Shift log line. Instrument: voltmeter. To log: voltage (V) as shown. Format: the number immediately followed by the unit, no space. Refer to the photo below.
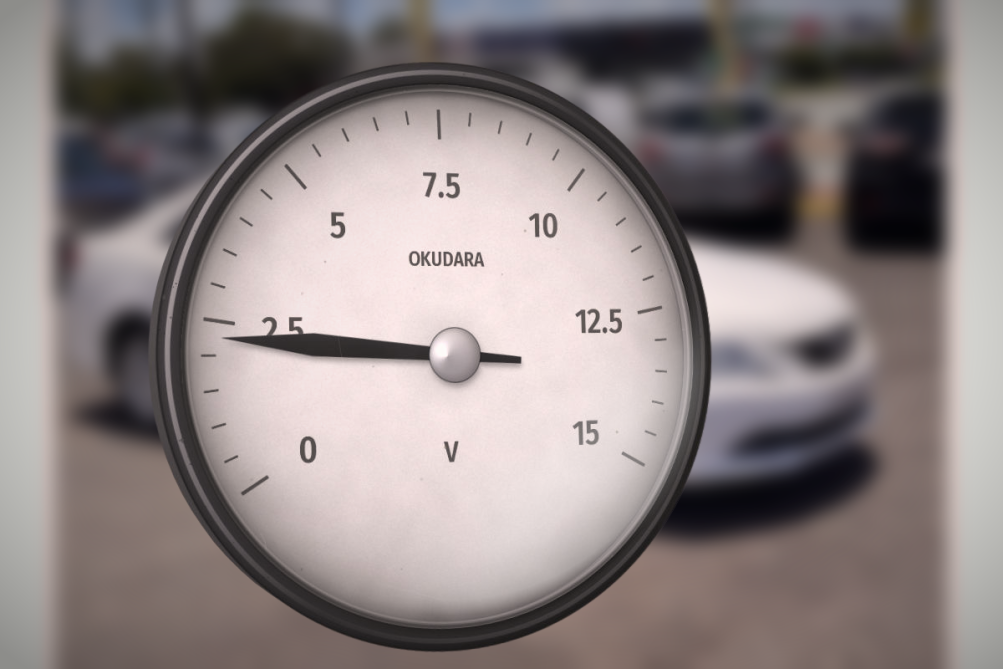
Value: 2.25V
